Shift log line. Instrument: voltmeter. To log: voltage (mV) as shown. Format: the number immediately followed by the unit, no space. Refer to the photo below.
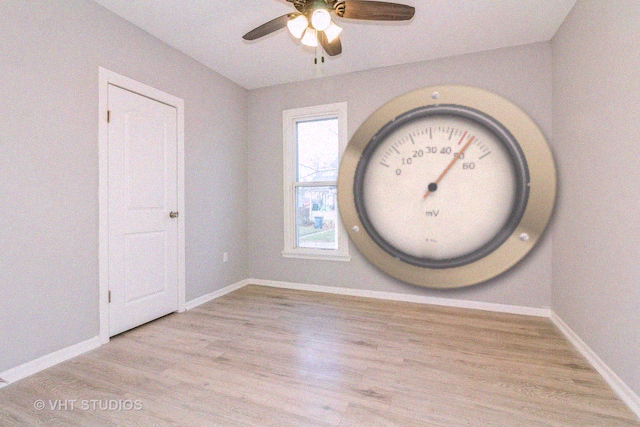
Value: 50mV
